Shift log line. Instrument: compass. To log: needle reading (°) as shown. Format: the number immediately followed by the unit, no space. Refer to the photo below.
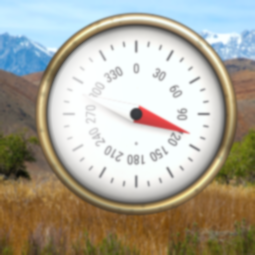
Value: 110°
